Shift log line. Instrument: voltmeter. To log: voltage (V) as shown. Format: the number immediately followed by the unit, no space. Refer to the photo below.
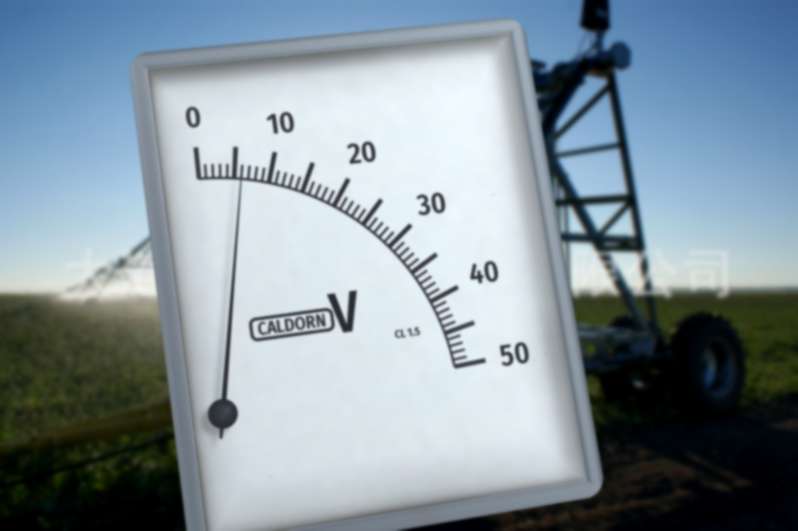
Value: 6V
